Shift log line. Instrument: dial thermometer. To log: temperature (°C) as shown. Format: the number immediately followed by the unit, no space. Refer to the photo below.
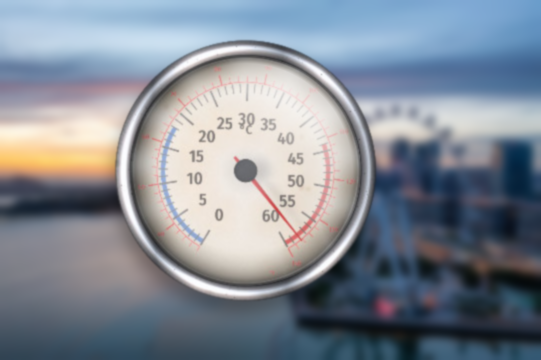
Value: 58°C
